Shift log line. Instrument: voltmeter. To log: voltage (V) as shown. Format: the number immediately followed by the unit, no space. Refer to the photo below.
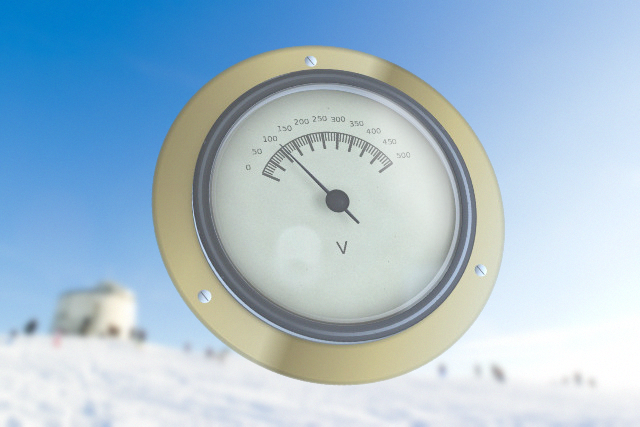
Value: 100V
